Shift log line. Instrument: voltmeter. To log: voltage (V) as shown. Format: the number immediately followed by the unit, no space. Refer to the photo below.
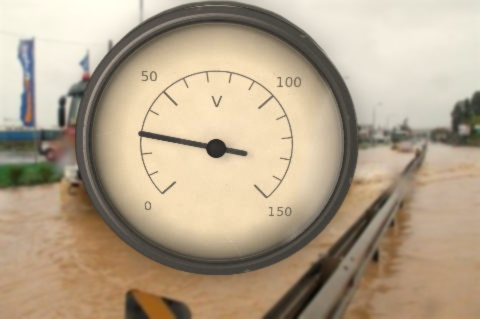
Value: 30V
